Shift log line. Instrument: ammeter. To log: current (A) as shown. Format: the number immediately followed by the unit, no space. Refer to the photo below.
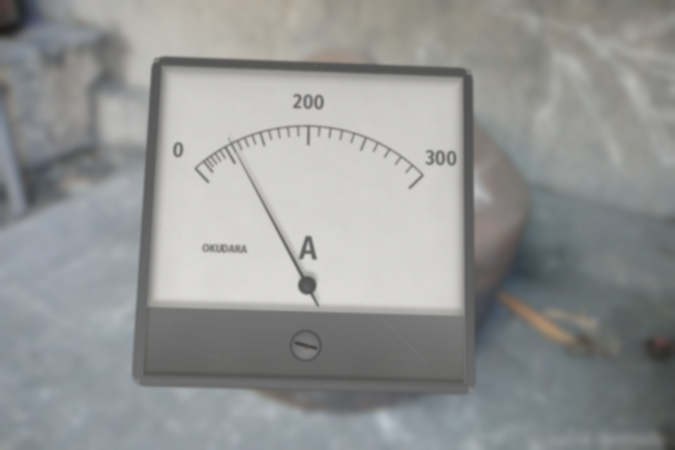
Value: 110A
